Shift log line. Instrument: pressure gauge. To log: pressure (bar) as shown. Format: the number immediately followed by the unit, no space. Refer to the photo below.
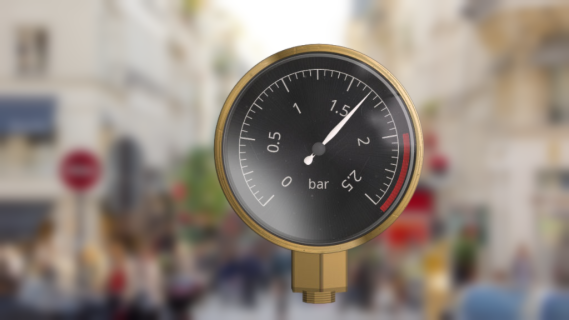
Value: 1.65bar
